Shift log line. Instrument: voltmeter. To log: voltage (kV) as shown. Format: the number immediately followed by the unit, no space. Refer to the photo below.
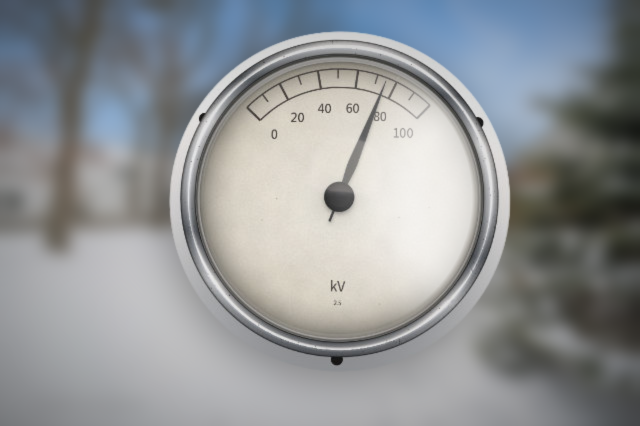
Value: 75kV
